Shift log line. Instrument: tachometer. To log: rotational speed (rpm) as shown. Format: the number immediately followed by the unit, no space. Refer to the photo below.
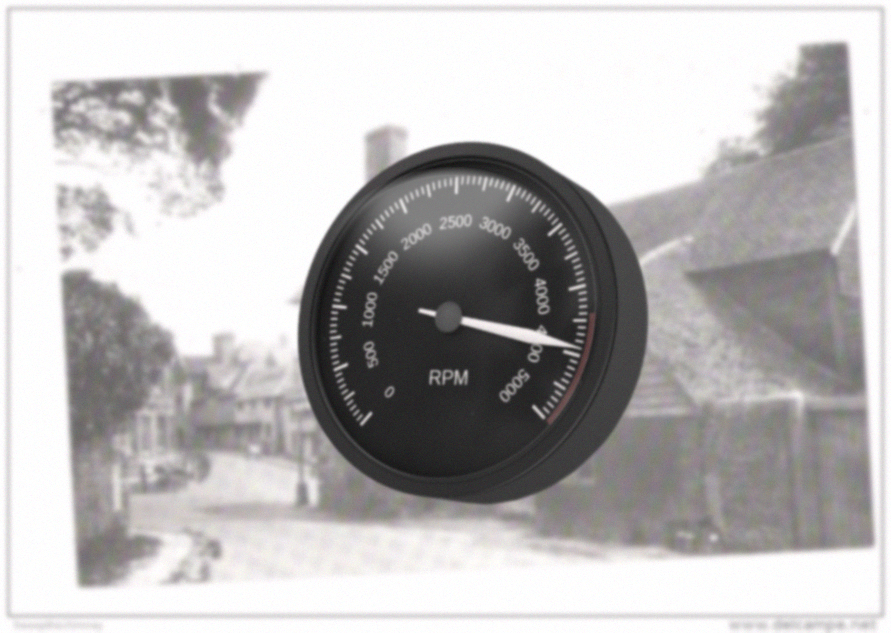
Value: 4450rpm
